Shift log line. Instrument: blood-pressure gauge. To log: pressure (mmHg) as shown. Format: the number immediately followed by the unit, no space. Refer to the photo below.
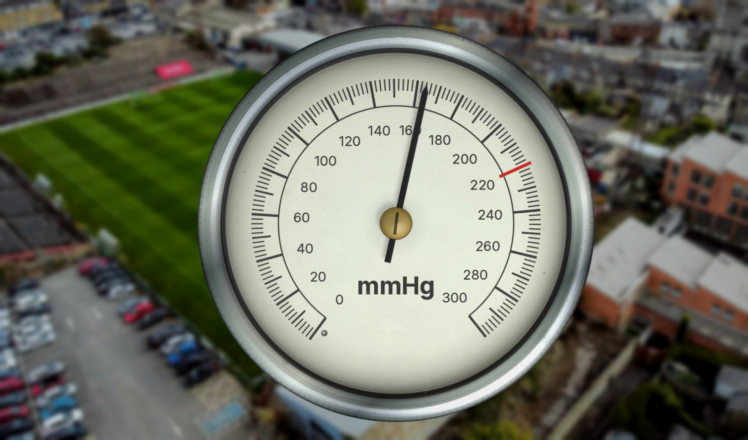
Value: 164mmHg
